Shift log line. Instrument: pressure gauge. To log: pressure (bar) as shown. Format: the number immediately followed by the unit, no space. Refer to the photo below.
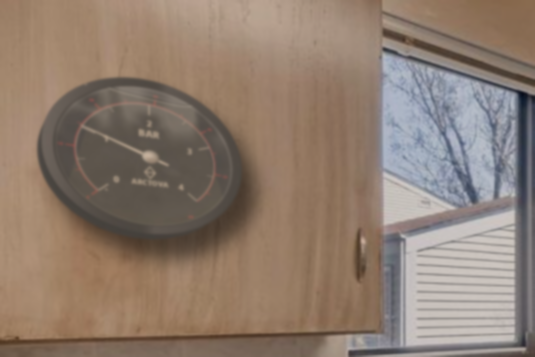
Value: 1bar
